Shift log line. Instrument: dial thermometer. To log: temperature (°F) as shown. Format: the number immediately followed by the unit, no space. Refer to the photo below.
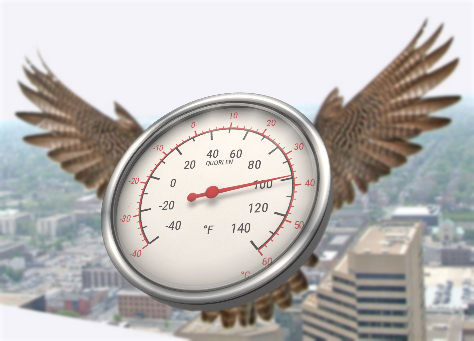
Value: 100°F
